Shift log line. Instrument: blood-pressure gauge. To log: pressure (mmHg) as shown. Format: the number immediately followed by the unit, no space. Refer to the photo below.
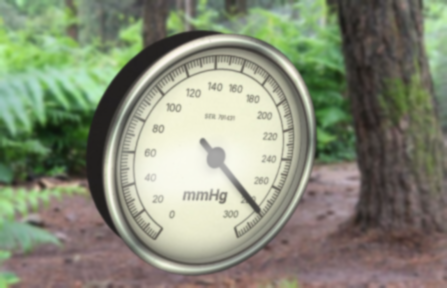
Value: 280mmHg
